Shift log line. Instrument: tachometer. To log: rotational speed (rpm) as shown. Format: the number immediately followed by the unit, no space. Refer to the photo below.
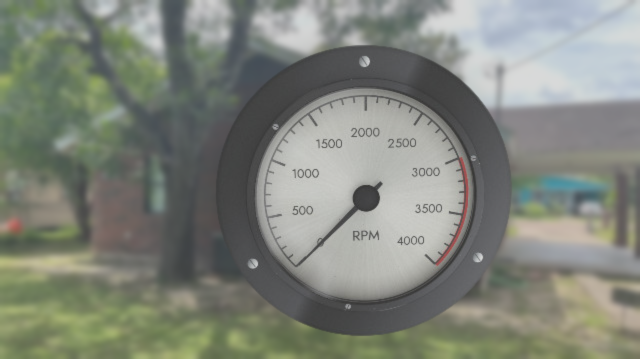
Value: 0rpm
